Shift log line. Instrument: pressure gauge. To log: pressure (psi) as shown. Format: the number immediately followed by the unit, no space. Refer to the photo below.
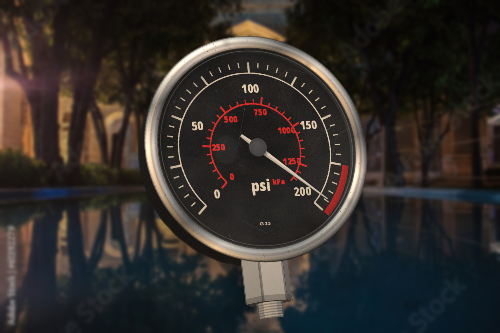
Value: 195psi
